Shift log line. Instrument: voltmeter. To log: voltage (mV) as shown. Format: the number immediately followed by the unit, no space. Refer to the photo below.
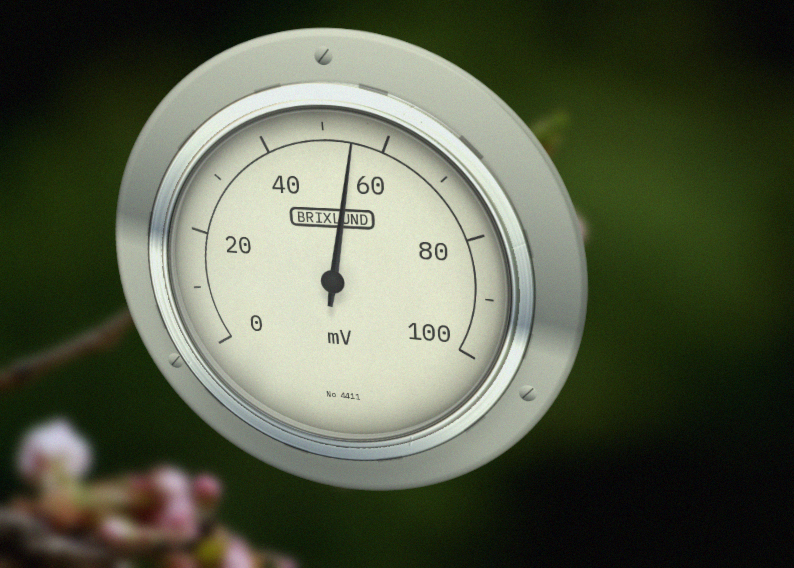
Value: 55mV
